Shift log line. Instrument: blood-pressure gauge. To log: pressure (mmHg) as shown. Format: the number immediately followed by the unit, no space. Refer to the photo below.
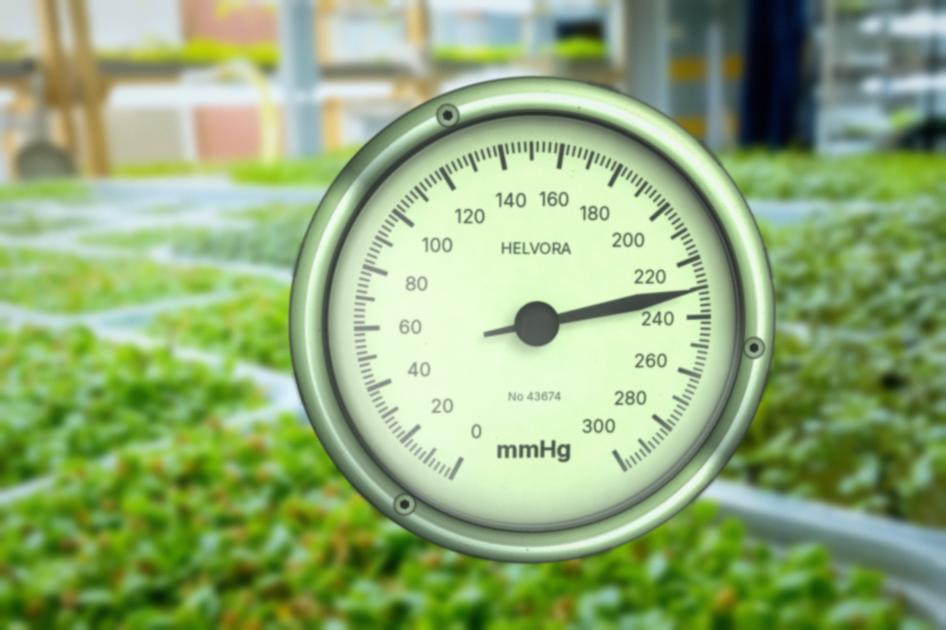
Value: 230mmHg
